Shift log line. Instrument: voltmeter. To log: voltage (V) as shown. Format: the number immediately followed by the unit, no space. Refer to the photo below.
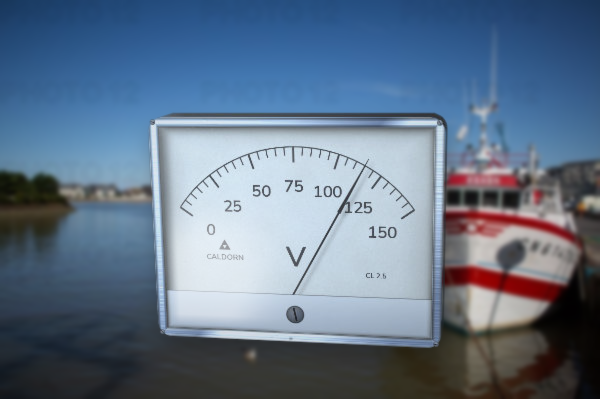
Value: 115V
